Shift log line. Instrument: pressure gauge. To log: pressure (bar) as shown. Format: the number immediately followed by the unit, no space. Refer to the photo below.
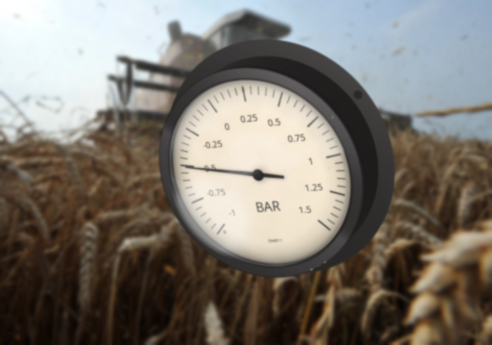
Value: -0.5bar
